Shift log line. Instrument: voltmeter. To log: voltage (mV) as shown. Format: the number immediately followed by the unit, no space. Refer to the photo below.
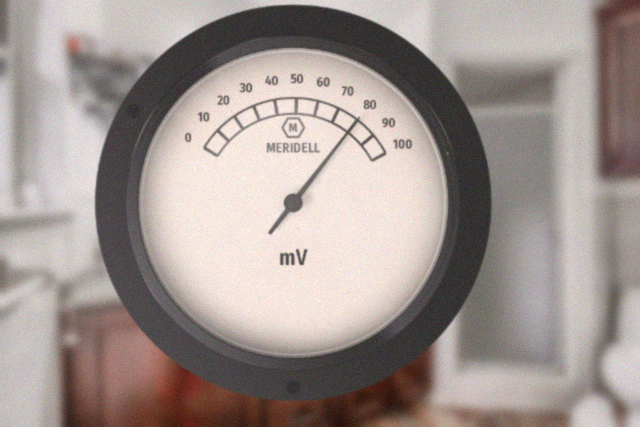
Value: 80mV
